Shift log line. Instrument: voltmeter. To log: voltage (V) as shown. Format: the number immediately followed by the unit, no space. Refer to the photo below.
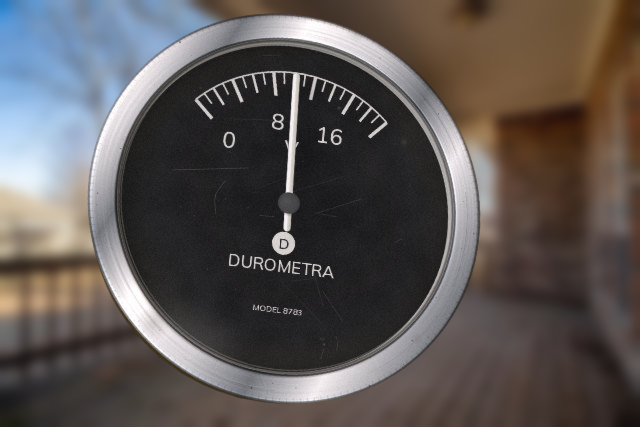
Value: 10V
